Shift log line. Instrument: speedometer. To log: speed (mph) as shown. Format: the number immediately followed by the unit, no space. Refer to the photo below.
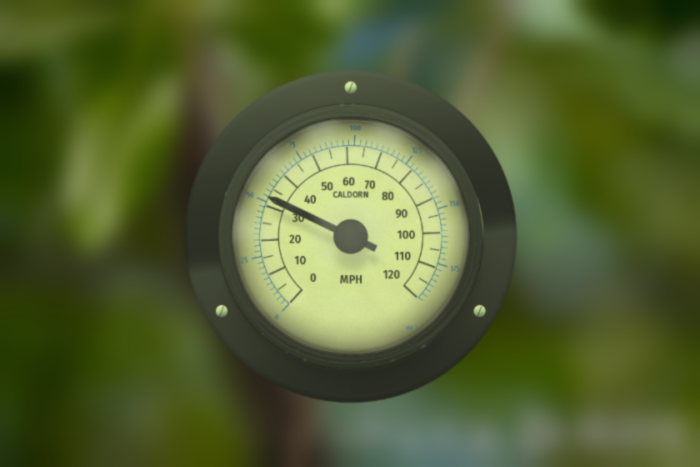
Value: 32.5mph
